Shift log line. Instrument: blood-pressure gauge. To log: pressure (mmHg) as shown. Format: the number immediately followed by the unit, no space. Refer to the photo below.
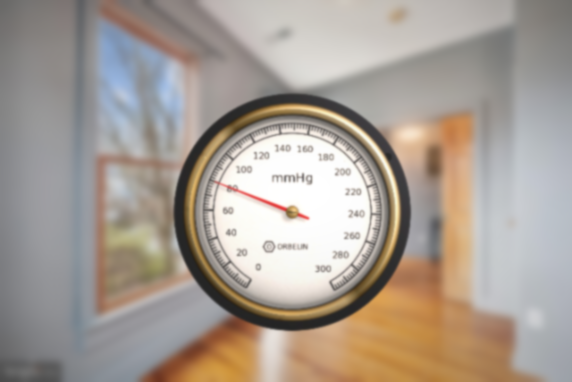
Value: 80mmHg
